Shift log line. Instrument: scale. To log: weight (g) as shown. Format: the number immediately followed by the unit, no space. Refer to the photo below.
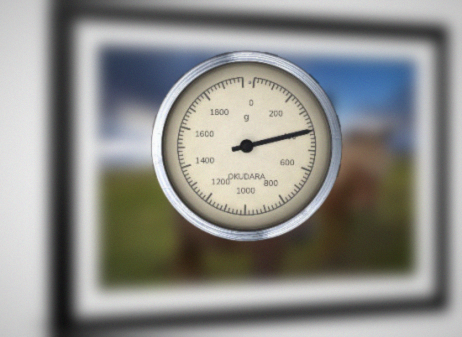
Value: 400g
